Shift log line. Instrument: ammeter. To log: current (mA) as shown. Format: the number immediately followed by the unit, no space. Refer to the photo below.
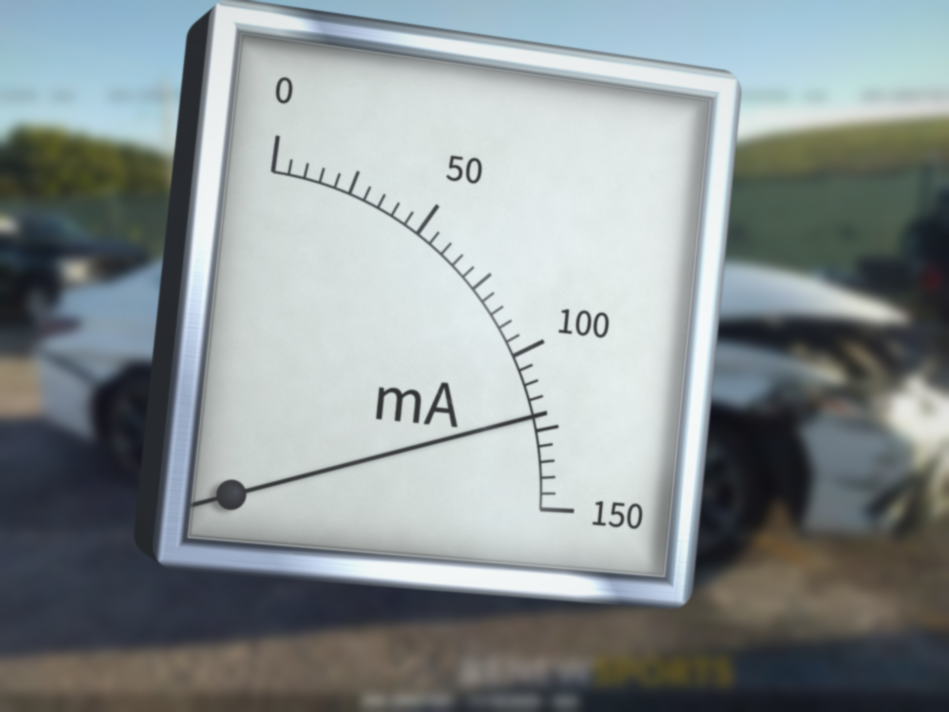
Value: 120mA
